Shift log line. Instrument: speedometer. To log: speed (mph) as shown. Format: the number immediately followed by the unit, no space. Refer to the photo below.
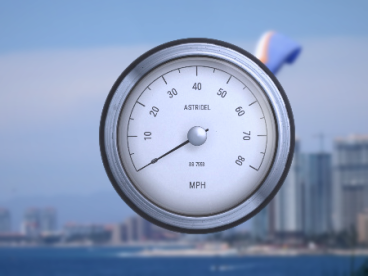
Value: 0mph
